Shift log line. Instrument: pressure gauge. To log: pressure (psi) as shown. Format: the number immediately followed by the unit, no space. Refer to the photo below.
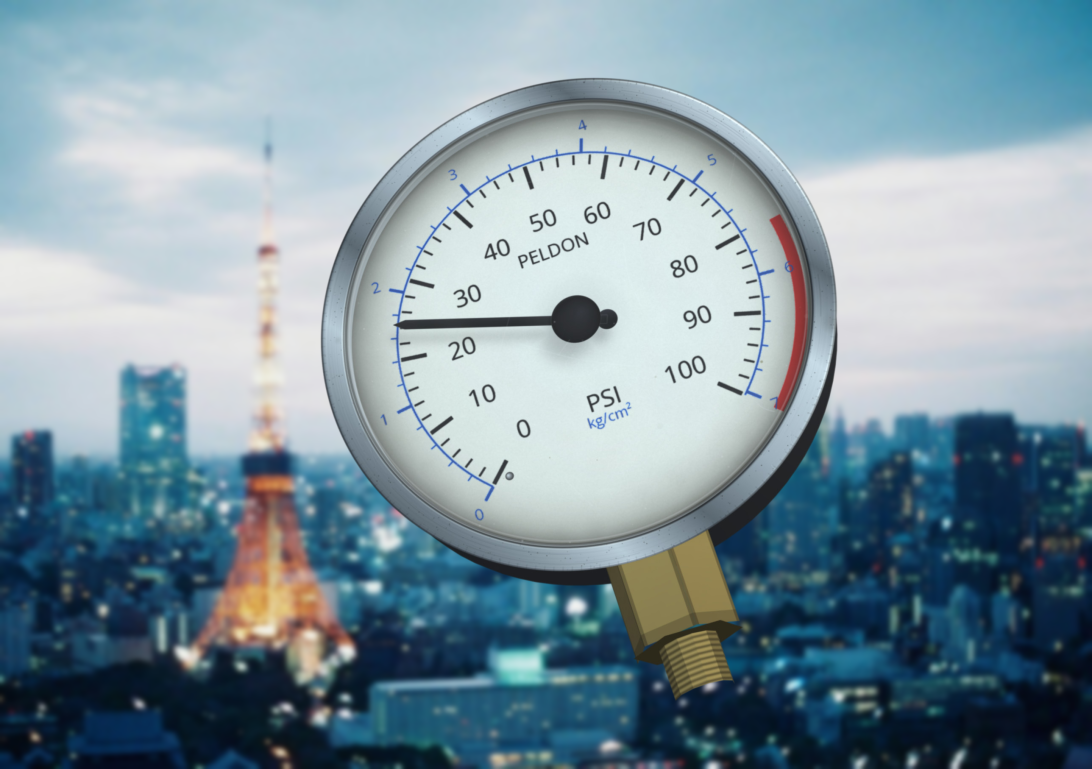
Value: 24psi
